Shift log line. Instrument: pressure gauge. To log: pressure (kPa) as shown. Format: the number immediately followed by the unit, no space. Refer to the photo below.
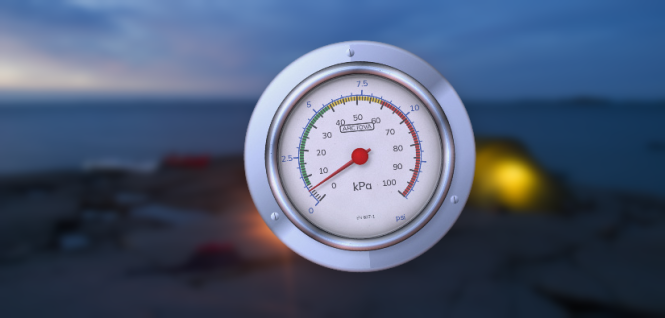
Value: 5kPa
